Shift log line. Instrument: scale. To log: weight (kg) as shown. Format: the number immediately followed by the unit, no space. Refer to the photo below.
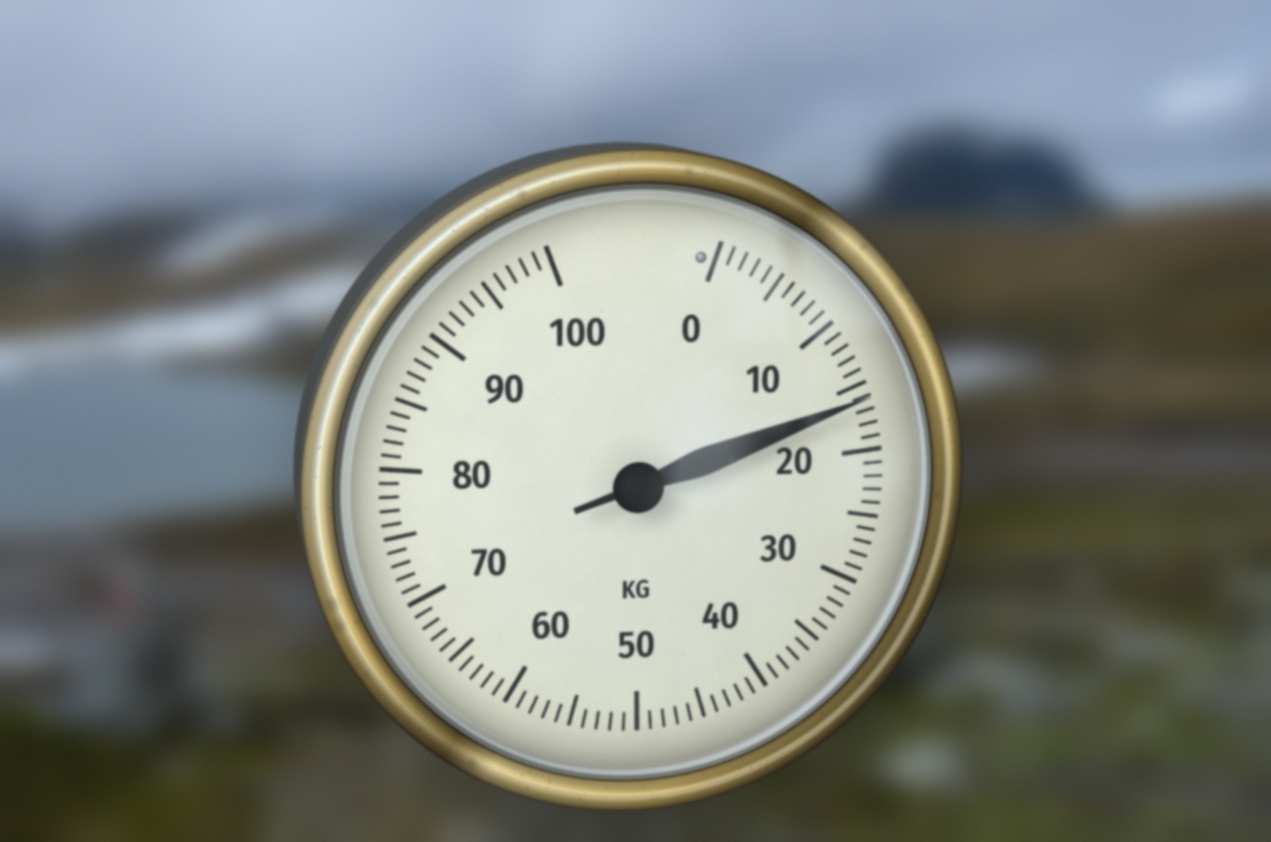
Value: 16kg
